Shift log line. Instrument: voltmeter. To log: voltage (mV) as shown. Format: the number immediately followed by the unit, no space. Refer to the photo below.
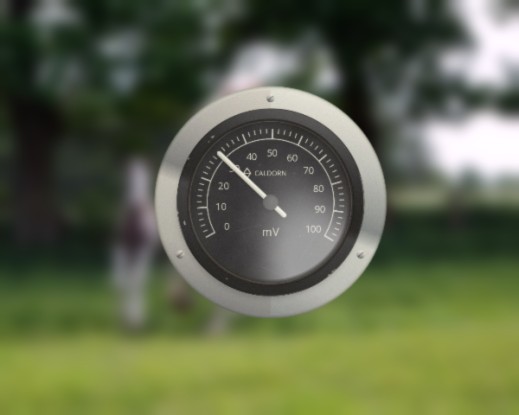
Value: 30mV
